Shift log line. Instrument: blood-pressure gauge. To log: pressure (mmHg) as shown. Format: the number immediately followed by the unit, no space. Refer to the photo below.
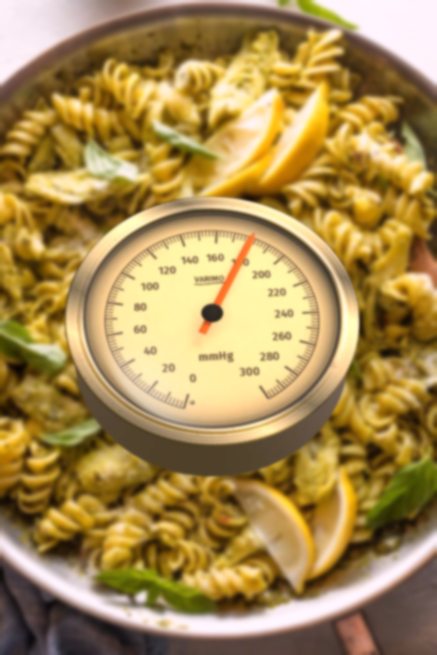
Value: 180mmHg
